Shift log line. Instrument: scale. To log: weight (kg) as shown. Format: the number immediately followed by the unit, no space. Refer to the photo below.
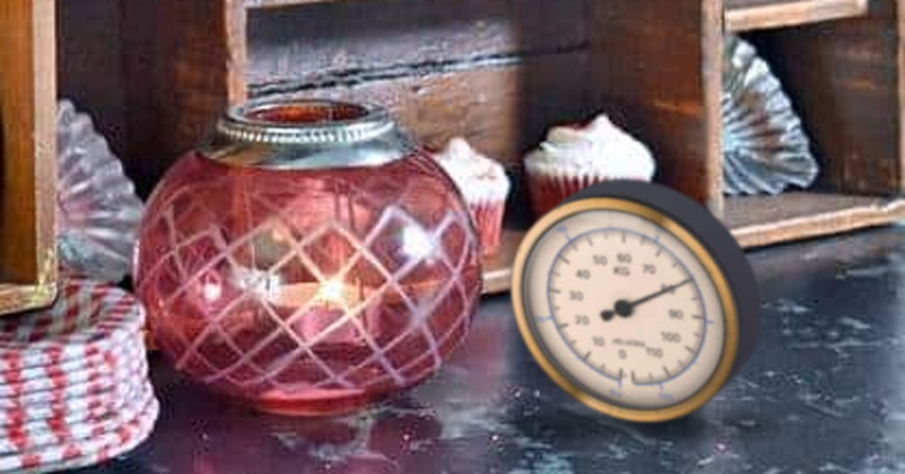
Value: 80kg
